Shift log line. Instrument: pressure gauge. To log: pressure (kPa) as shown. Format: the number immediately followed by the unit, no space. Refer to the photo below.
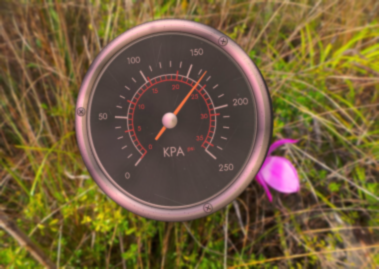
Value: 165kPa
